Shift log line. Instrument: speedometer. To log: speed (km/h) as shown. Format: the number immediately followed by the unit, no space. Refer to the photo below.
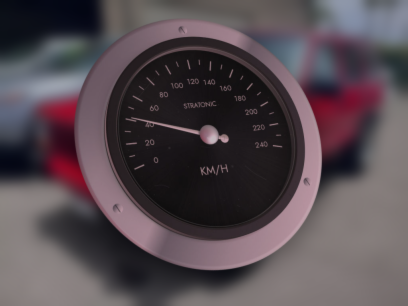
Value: 40km/h
